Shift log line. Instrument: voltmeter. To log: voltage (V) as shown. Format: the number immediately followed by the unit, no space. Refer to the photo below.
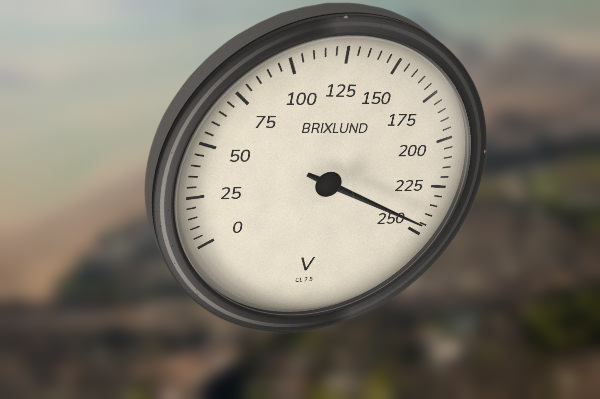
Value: 245V
